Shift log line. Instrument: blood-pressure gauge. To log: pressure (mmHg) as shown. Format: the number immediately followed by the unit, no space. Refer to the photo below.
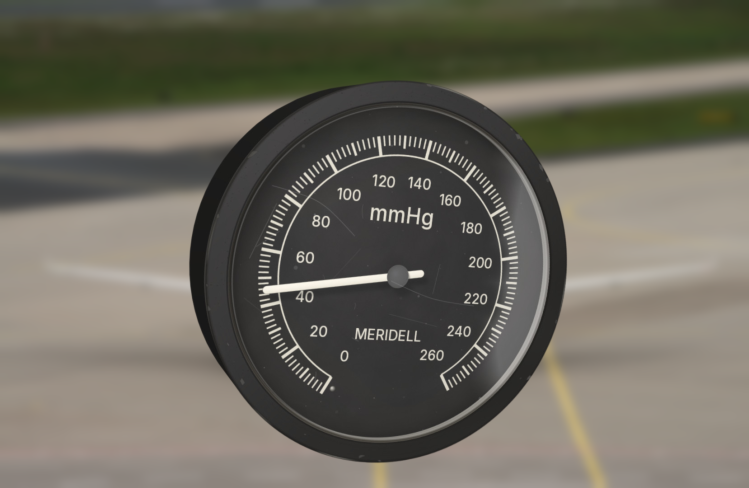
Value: 46mmHg
